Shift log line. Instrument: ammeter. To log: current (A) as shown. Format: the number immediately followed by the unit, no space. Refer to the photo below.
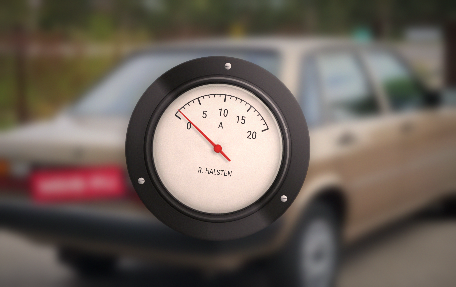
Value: 1A
